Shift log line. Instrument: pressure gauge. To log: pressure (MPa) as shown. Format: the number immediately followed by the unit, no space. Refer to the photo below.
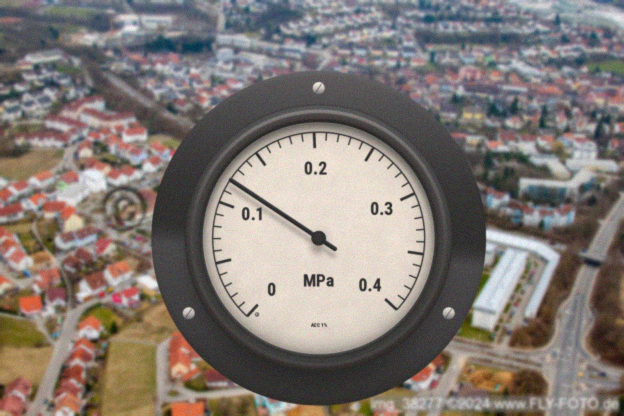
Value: 0.12MPa
